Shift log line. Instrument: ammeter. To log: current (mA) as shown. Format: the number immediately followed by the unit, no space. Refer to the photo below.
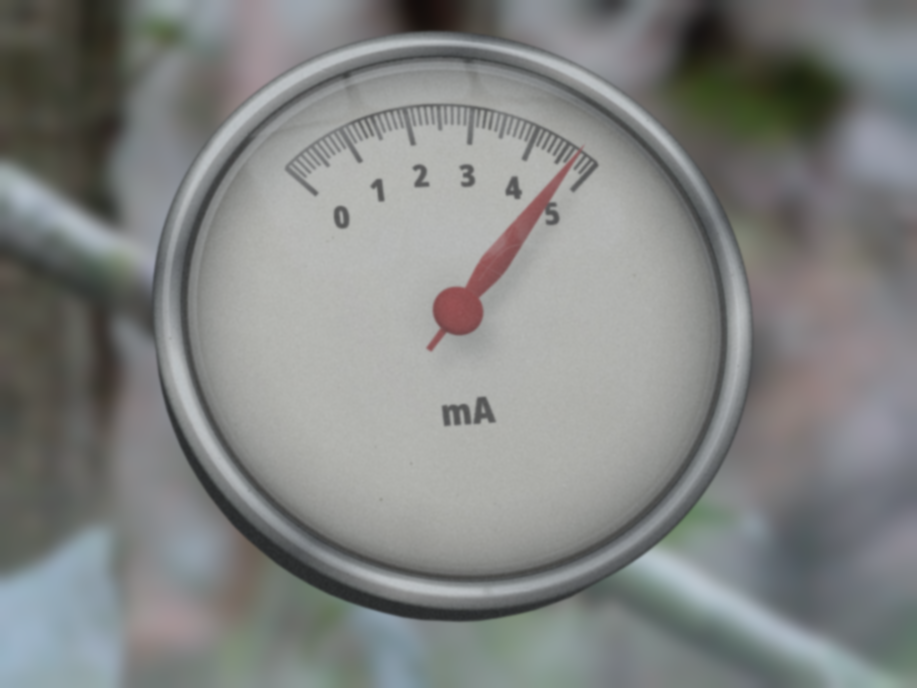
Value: 4.7mA
